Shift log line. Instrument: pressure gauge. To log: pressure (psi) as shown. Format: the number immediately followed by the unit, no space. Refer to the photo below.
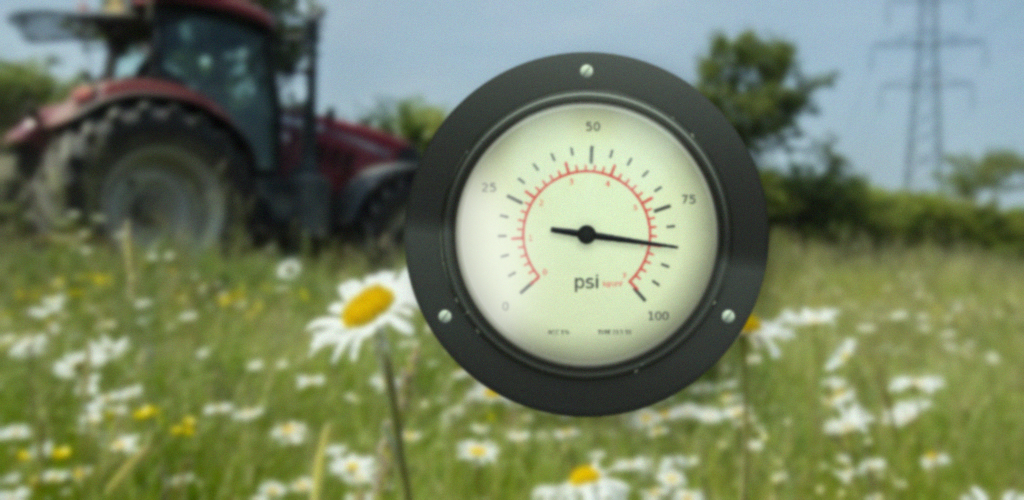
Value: 85psi
